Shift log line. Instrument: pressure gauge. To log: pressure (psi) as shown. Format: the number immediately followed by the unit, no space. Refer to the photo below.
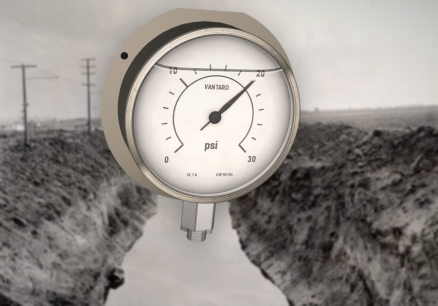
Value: 20psi
